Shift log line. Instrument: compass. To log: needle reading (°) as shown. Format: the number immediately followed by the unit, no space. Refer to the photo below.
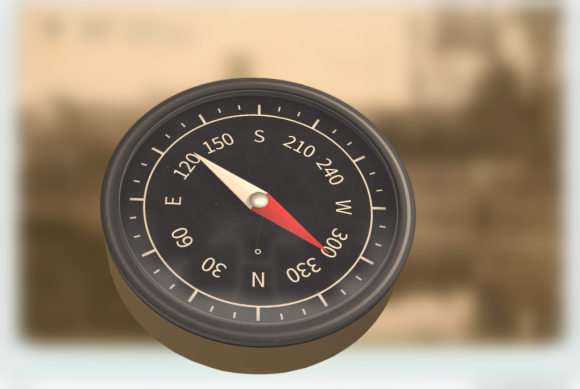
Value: 310°
